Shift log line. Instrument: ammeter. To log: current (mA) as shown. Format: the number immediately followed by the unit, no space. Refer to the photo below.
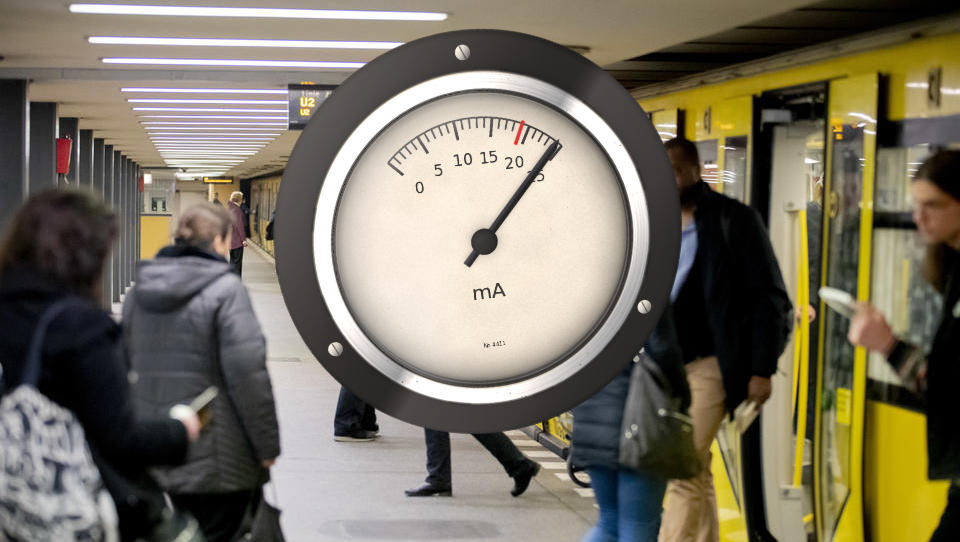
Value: 24mA
